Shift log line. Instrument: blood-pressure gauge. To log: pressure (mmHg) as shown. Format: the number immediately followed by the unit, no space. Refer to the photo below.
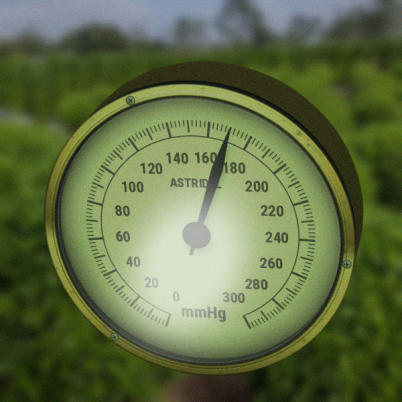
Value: 170mmHg
